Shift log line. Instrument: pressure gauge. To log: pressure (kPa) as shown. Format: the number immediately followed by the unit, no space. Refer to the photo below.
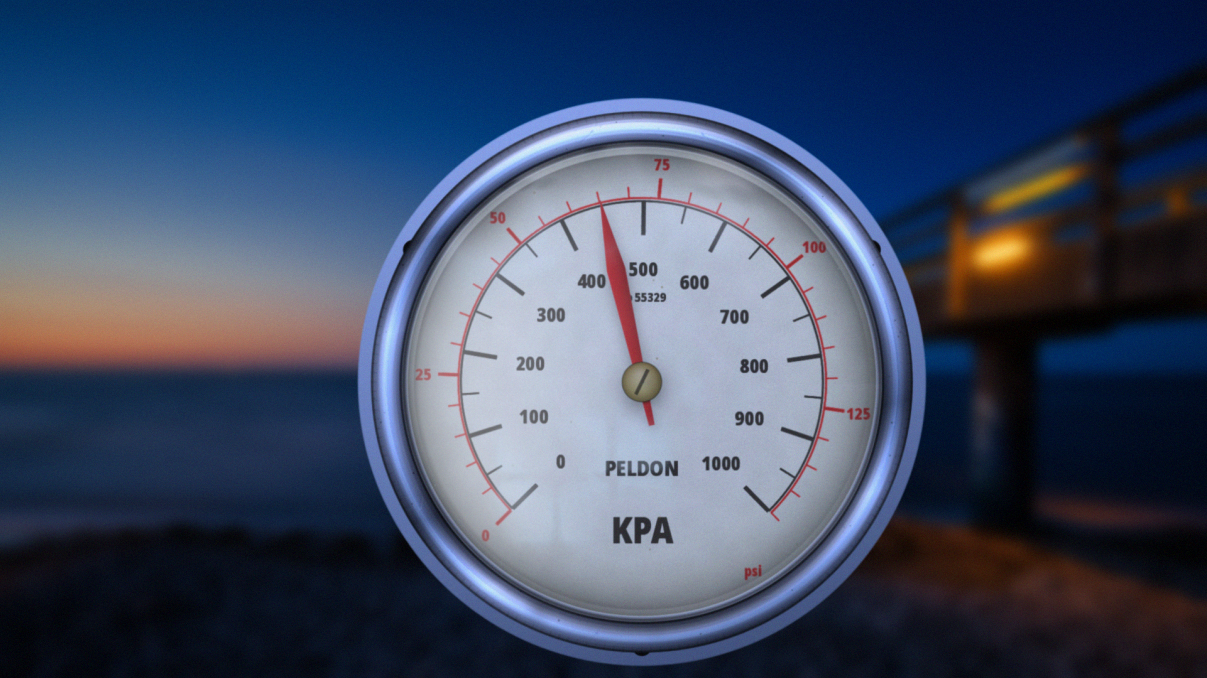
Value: 450kPa
